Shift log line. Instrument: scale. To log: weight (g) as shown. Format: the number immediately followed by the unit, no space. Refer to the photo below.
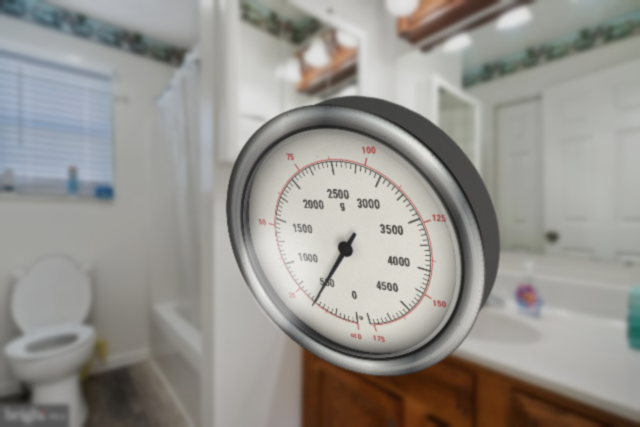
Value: 500g
